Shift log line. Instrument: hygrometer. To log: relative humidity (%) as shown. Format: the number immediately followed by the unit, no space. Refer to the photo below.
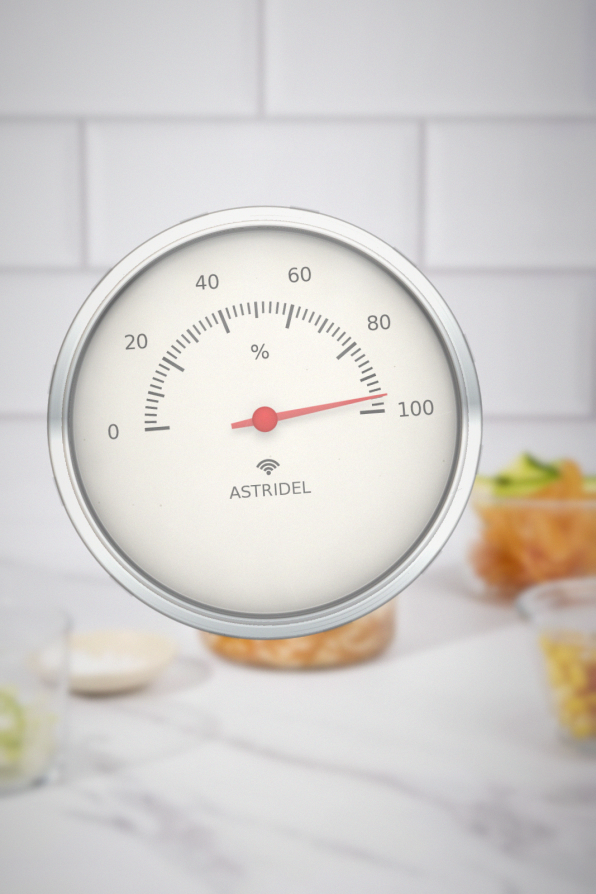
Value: 96%
